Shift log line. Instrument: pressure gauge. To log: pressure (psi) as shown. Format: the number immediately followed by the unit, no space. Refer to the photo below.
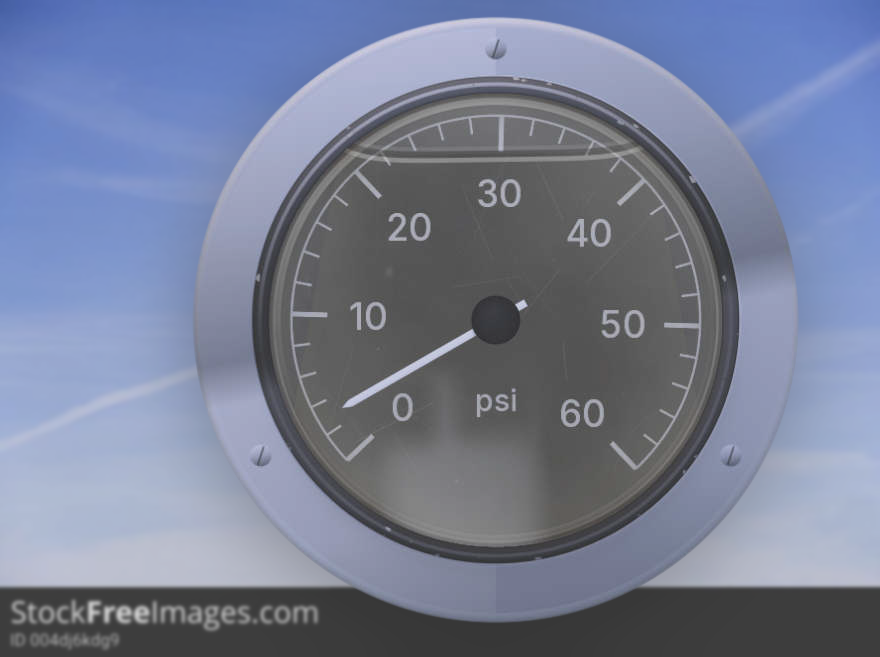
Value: 3psi
